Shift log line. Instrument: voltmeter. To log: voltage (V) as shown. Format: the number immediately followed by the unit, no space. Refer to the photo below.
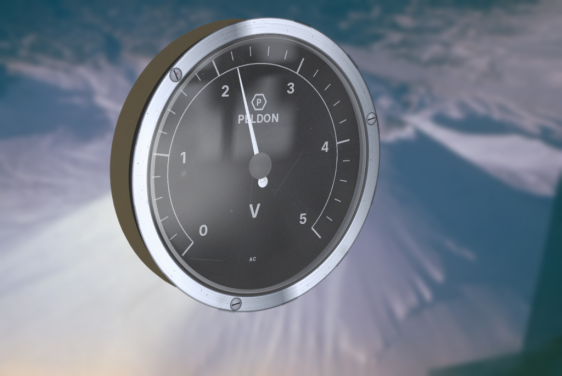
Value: 2.2V
